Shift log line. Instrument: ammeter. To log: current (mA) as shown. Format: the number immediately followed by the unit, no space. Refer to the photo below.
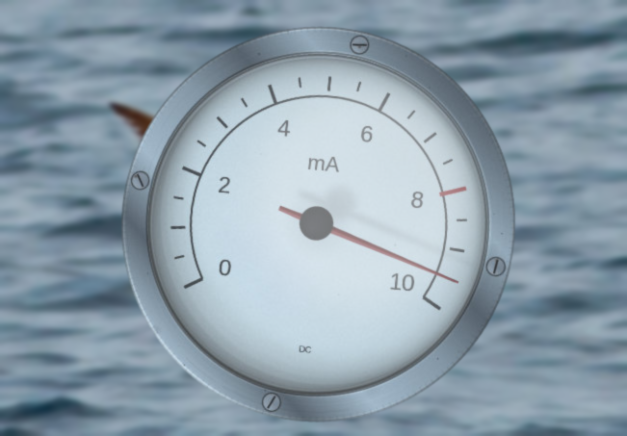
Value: 9.5mA
